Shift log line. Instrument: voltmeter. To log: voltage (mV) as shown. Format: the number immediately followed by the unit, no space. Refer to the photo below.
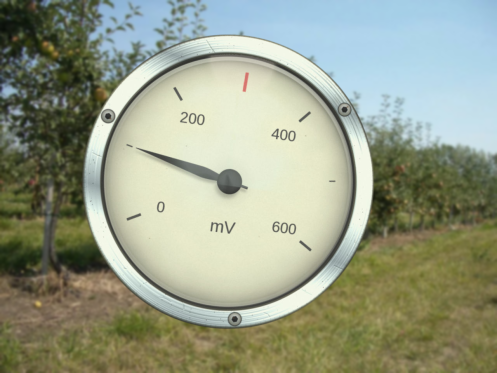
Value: 100mV
